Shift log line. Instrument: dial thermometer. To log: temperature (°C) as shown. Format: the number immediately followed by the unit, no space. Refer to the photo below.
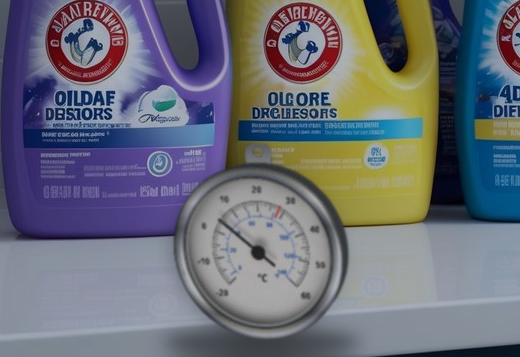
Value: 5°C
